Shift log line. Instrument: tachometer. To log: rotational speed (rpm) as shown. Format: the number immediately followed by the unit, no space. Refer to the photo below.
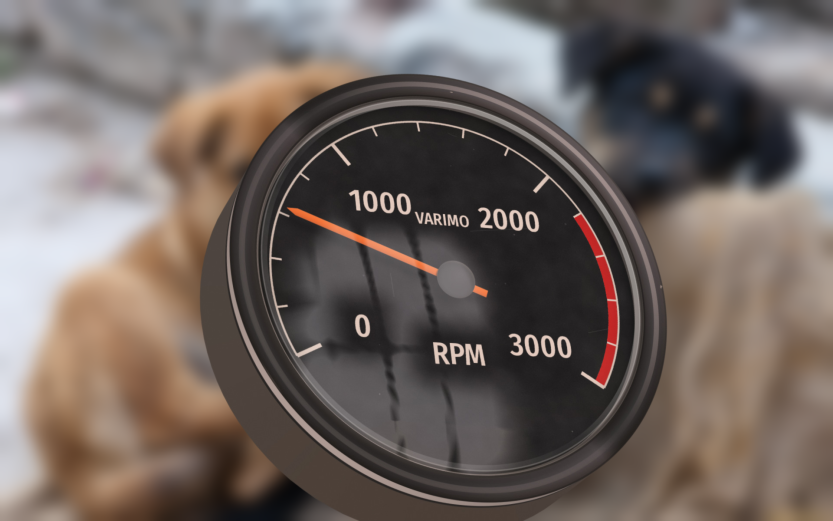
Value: 600rpm
